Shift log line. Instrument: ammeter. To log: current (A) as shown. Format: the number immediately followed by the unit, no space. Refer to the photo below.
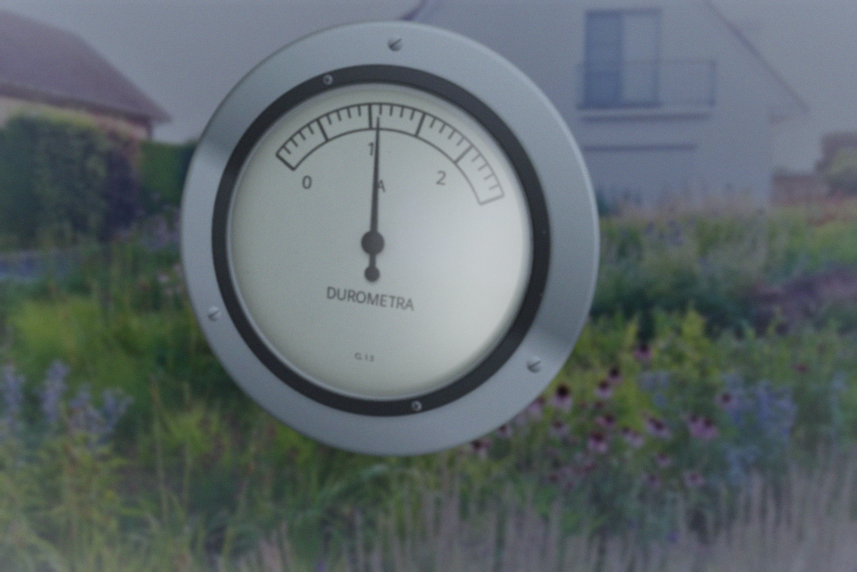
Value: 1.1A
